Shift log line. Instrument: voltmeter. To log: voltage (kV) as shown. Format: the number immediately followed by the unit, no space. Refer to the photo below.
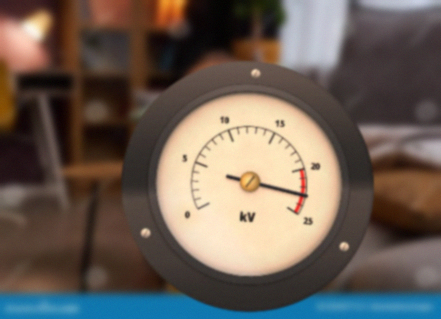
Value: 23kV
